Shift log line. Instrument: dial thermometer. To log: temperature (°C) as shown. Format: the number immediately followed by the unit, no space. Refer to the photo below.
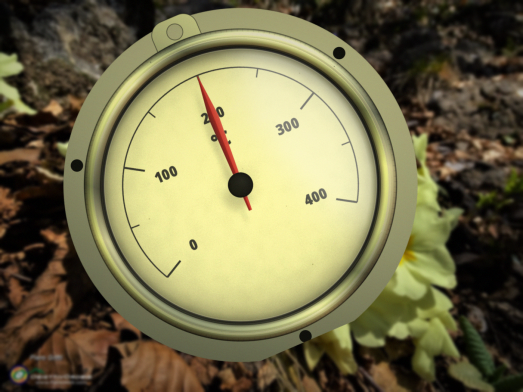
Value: 200°C
